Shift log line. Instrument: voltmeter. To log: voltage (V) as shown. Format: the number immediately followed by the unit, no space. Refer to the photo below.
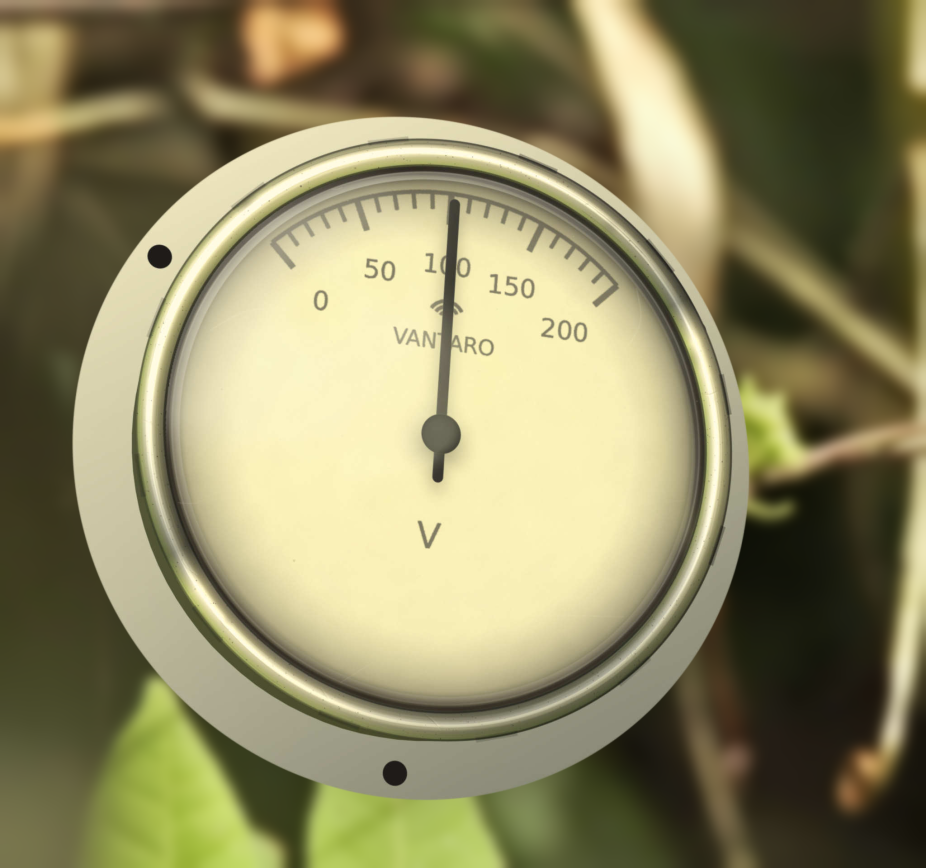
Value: 100V
